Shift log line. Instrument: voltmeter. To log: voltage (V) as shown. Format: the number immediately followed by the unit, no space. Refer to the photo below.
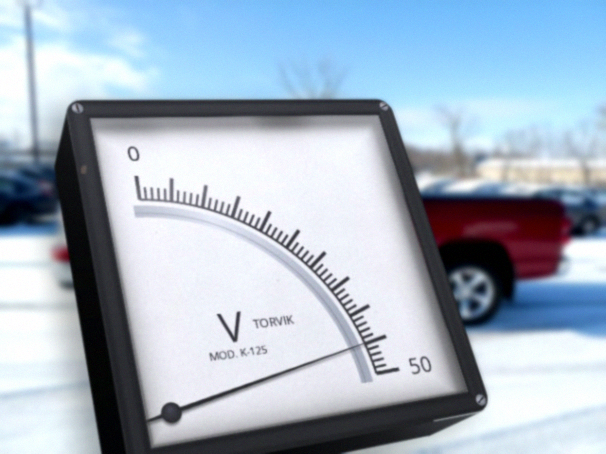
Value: 45V
